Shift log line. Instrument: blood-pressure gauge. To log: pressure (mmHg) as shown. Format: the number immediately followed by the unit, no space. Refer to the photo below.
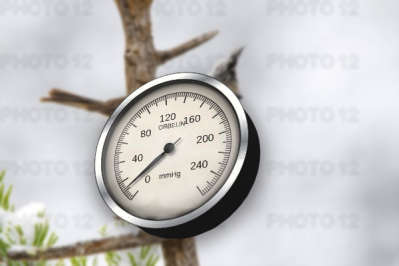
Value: 10mmHg
